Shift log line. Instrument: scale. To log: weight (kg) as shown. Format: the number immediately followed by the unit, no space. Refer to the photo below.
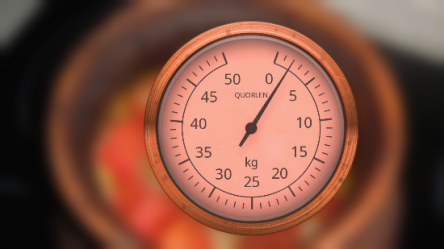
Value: 2kg
